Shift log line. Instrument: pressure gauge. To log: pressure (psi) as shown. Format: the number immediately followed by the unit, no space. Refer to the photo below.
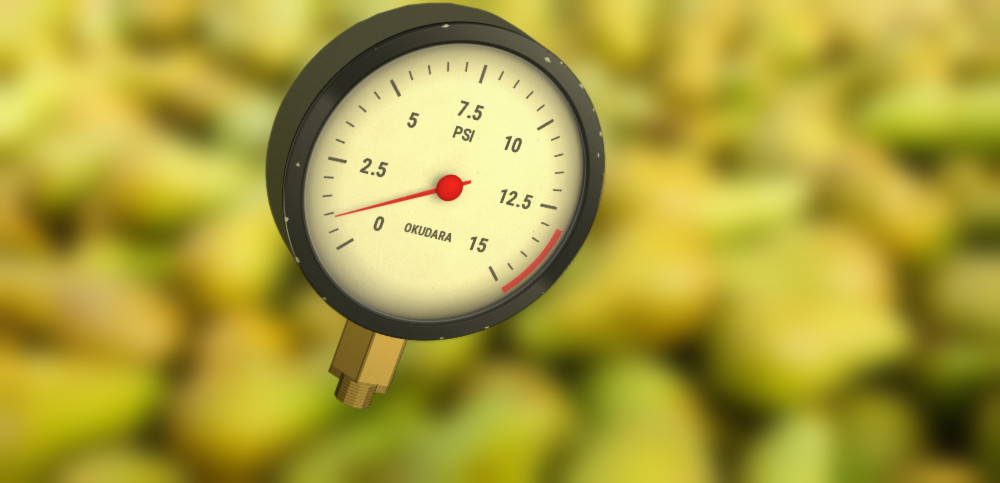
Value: 1psi
